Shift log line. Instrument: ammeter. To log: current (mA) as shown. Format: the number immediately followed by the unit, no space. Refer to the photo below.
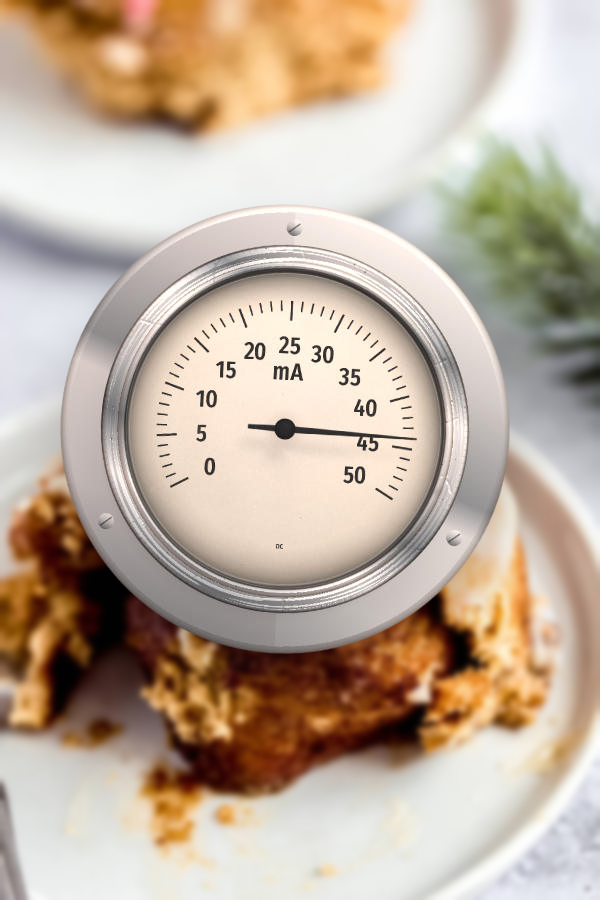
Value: 44mA
